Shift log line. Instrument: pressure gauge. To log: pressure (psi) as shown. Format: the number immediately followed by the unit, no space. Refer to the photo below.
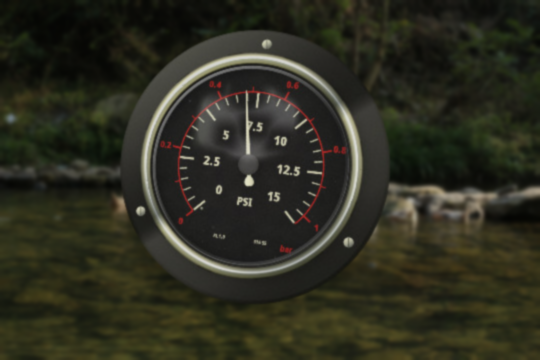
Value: 7psi
